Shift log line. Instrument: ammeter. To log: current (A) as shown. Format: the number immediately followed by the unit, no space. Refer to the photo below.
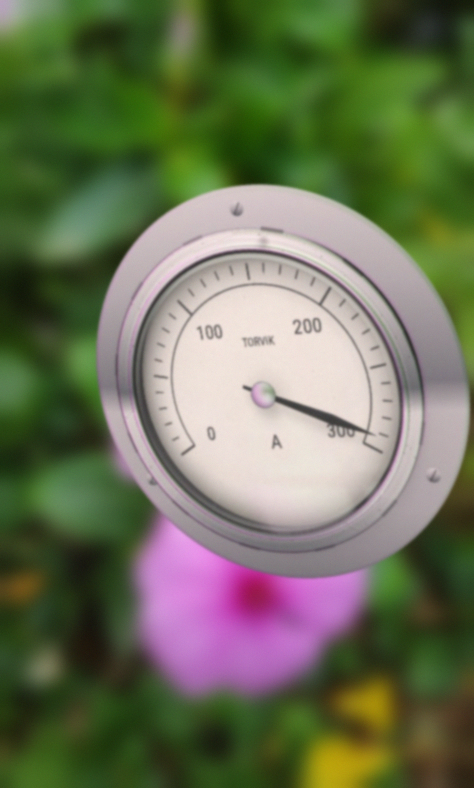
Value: 290A
